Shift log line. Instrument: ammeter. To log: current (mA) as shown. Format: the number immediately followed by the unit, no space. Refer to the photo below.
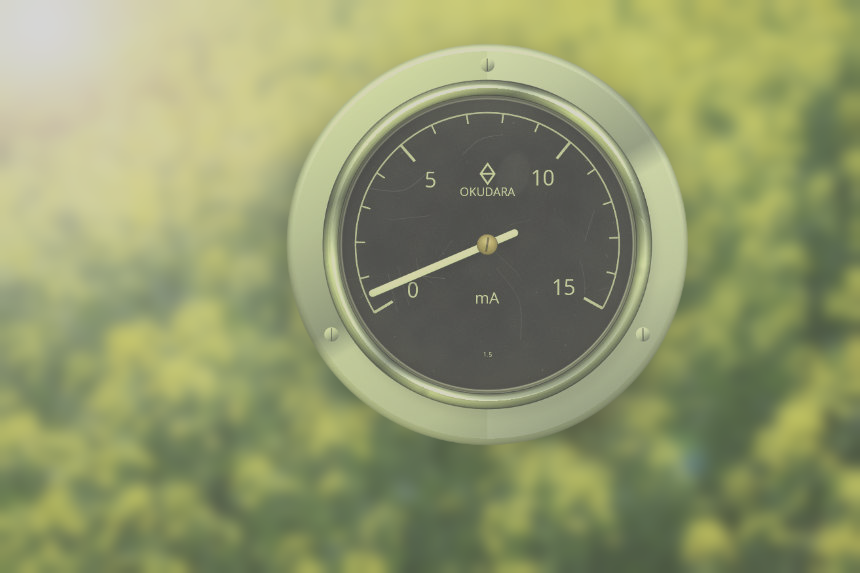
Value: 0.5mA
